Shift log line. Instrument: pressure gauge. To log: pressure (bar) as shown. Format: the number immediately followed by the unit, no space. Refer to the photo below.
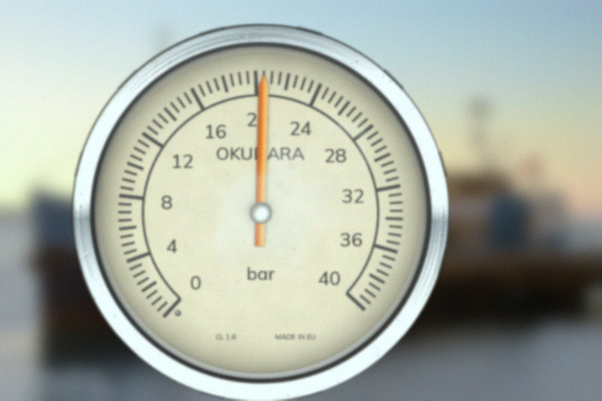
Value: 20.5bar
